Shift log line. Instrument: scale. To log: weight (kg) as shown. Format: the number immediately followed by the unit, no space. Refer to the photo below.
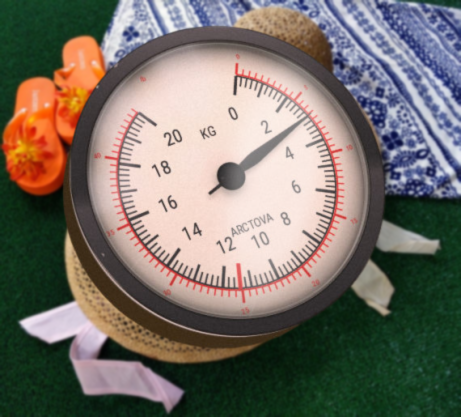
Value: 3kg
